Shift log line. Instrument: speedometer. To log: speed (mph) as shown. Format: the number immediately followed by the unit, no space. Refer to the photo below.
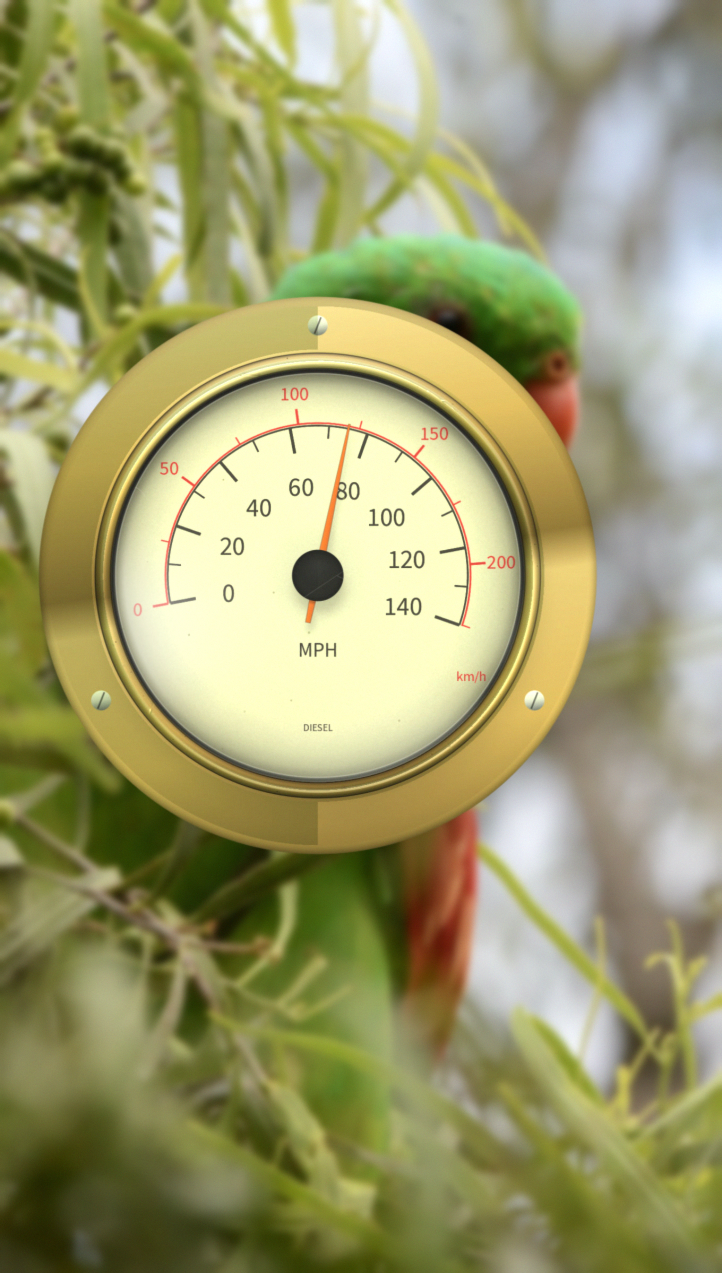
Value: 75mph
